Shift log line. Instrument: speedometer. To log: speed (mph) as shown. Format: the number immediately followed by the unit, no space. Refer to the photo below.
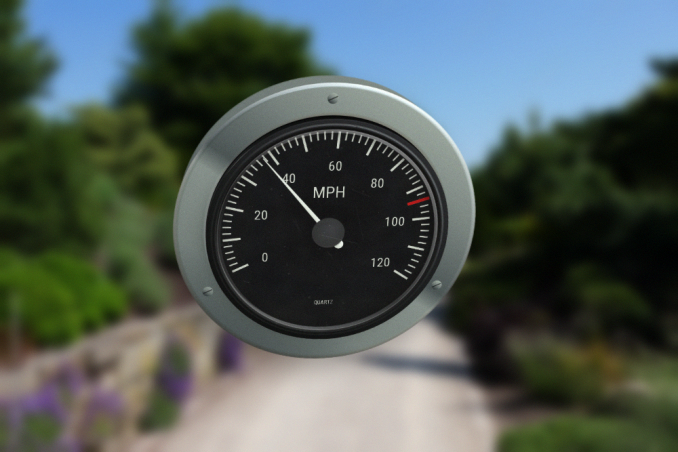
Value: 38mph
